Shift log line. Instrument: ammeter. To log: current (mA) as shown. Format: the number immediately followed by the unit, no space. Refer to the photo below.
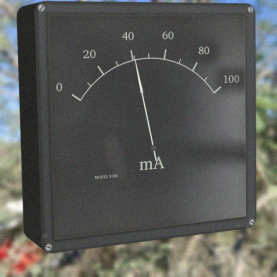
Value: 40mA
